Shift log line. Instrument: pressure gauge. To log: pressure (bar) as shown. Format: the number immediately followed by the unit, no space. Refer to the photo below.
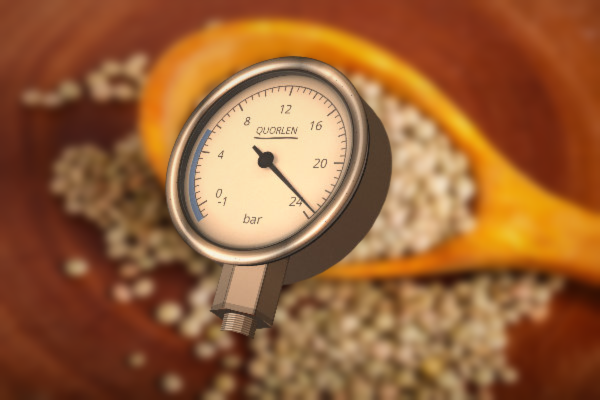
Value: 23.5bar
